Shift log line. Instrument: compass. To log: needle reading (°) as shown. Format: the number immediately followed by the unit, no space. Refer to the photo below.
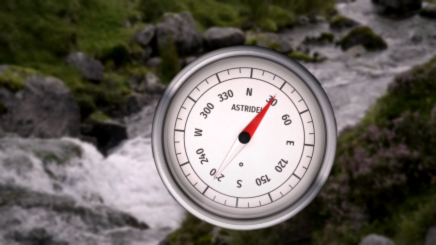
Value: 30°
